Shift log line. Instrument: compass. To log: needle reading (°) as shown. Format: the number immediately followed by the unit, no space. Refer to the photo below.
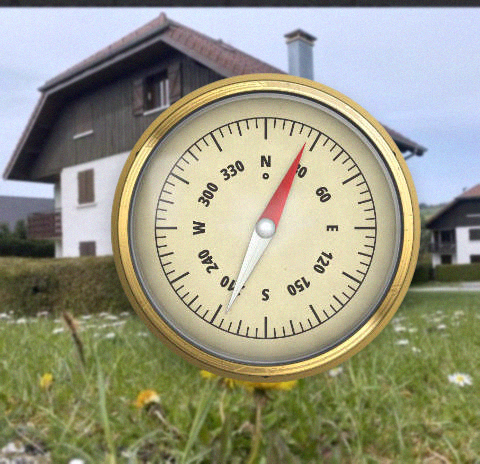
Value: 25°
